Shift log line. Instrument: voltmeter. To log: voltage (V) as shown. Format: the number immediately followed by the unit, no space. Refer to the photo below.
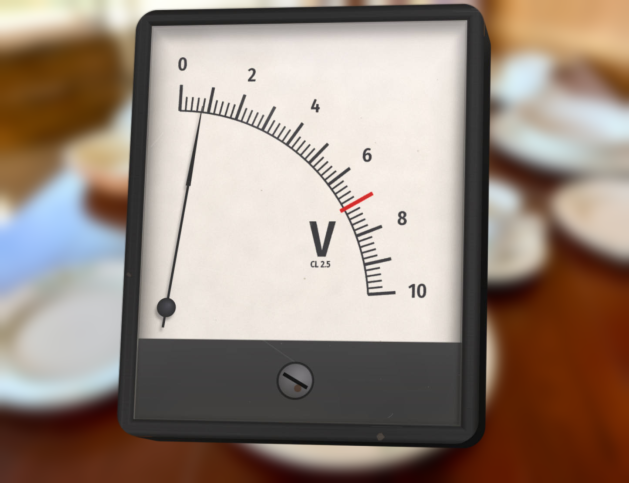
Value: 0.8V
